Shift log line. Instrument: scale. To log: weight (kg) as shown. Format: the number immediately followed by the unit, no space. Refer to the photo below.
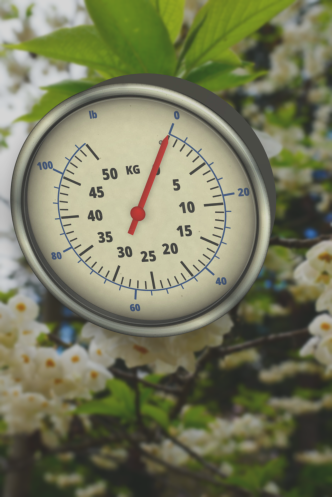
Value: 0kg
